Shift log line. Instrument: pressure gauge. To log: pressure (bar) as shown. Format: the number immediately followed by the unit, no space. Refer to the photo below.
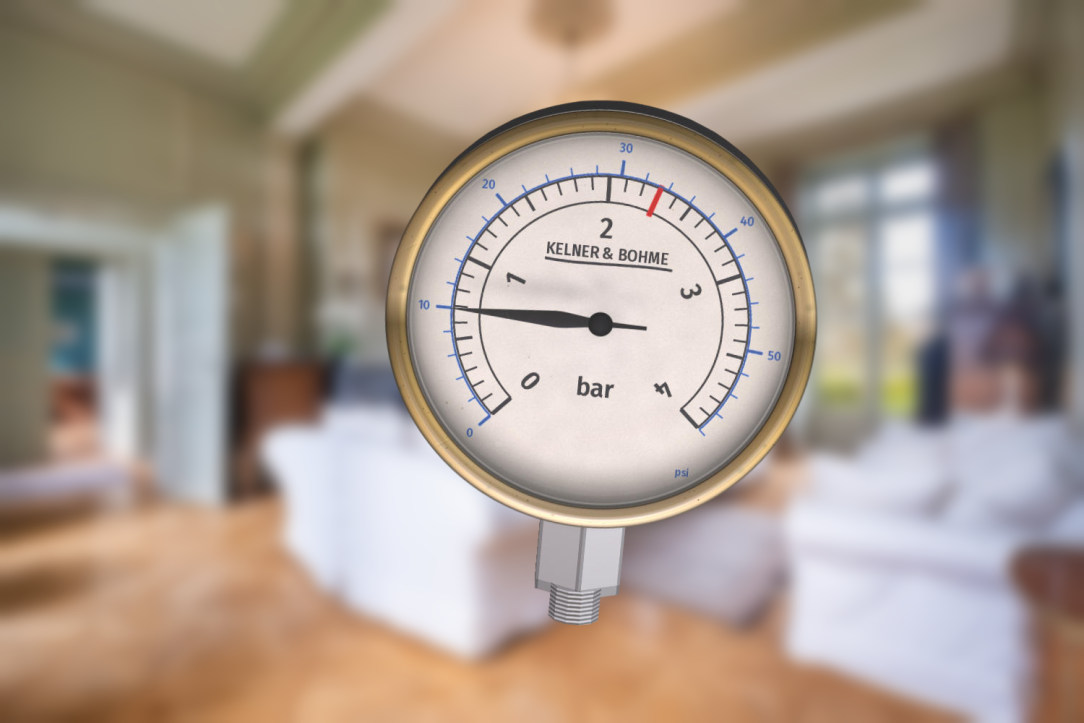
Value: 0.7bar
